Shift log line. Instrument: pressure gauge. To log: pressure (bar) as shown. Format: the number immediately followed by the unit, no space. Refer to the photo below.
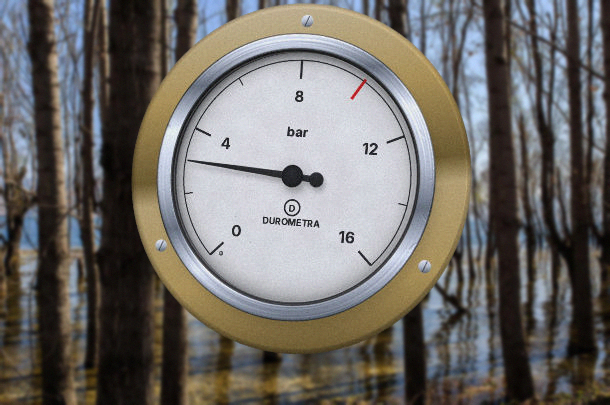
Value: 3bar
